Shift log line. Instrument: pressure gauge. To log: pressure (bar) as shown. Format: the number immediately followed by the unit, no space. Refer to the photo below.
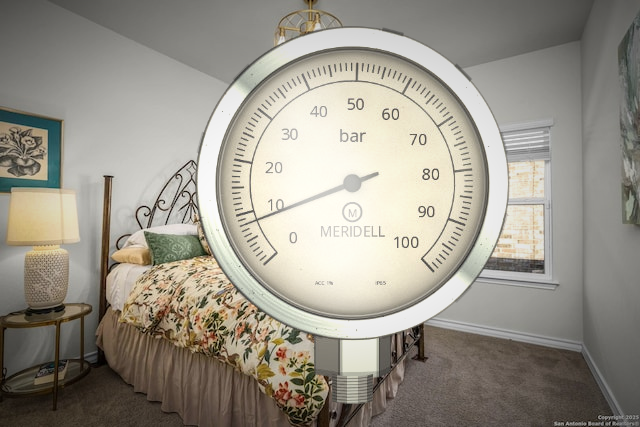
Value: 8bar
